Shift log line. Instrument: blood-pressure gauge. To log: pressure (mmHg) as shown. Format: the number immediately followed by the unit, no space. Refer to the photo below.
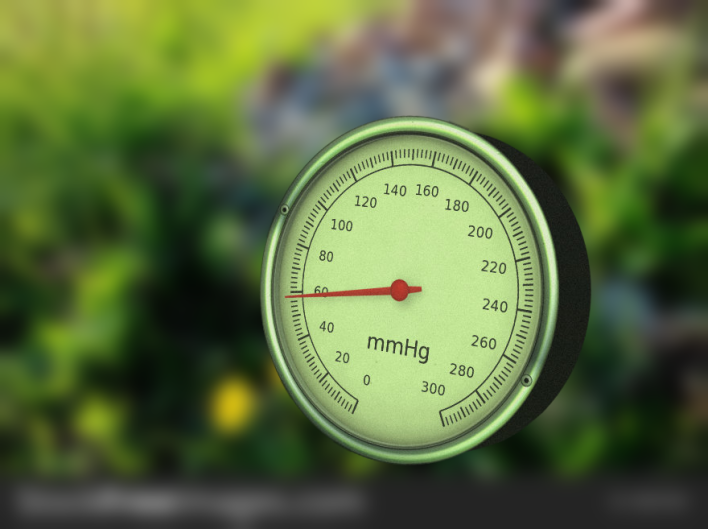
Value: 58mmHg
